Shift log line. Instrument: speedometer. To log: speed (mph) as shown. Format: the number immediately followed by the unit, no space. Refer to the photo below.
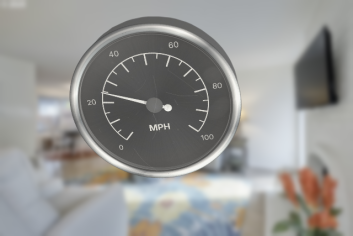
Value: 25mph
